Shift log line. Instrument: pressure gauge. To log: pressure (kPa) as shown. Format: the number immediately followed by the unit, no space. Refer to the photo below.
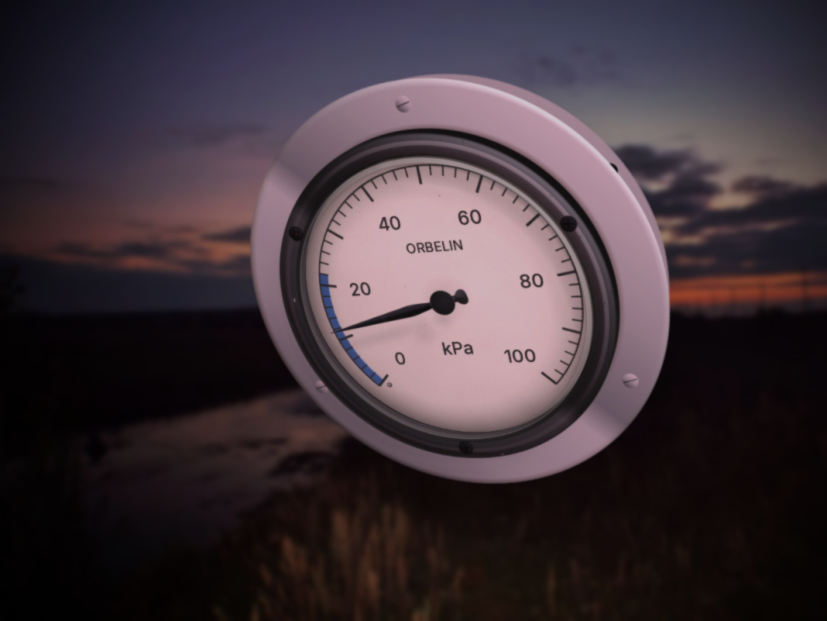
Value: 12kPa
